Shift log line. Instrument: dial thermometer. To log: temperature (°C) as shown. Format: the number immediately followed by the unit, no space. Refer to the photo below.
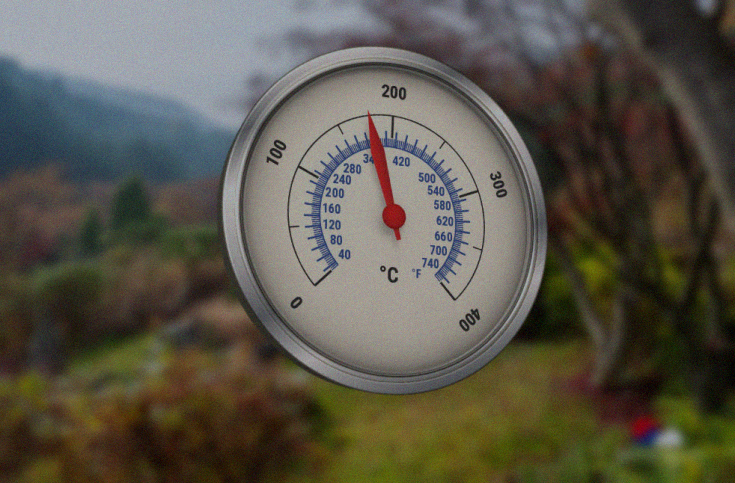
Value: 175°C
